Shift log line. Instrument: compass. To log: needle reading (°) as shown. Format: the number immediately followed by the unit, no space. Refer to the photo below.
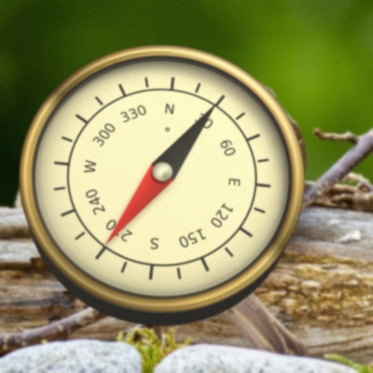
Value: 210°
